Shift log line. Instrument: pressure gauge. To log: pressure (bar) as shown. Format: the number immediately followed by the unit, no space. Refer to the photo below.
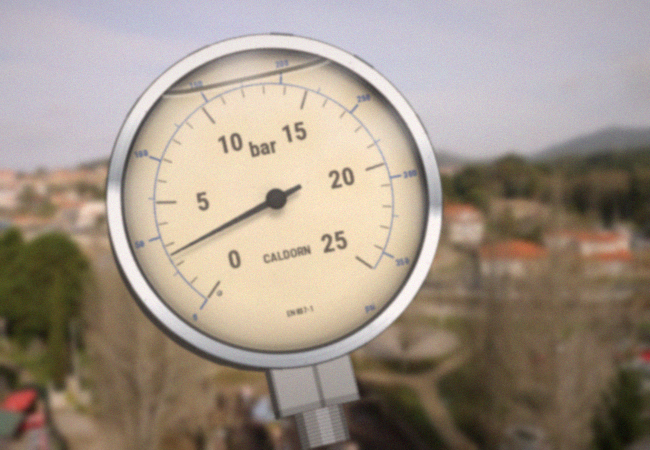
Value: 2.5bar
